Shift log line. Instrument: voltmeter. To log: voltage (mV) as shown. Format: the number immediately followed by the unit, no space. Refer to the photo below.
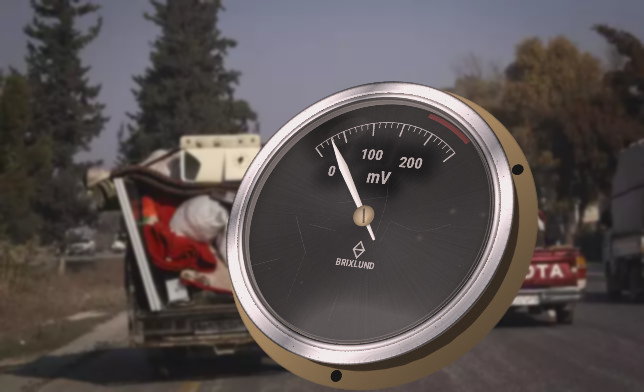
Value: 30mV
